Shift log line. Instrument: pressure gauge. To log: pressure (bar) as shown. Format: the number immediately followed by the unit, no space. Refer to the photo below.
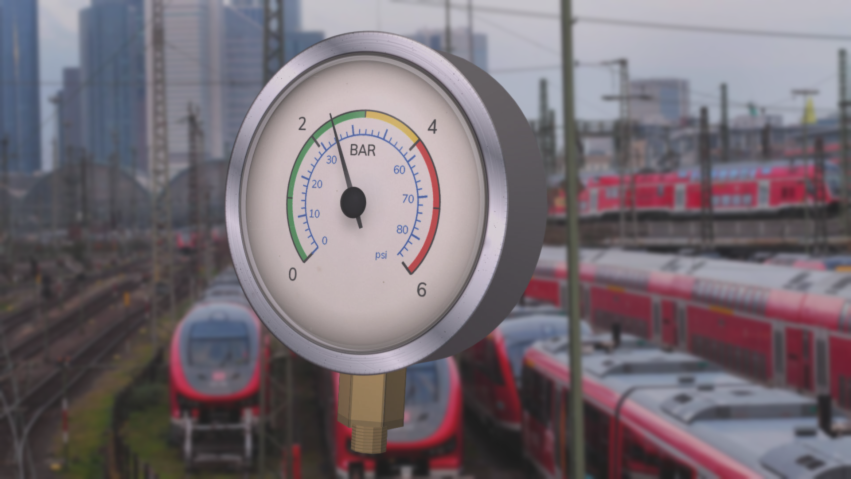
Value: 2.5bar
